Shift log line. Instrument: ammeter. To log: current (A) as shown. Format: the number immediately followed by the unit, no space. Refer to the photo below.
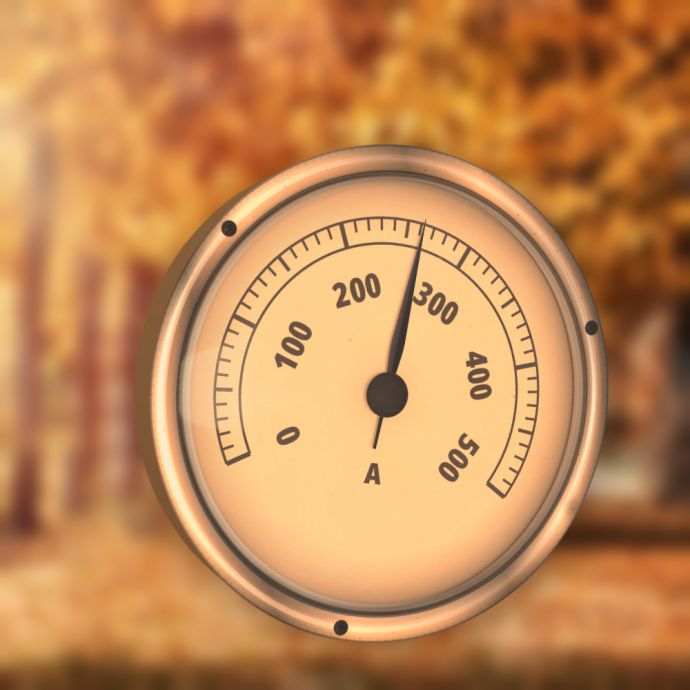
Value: 260A
